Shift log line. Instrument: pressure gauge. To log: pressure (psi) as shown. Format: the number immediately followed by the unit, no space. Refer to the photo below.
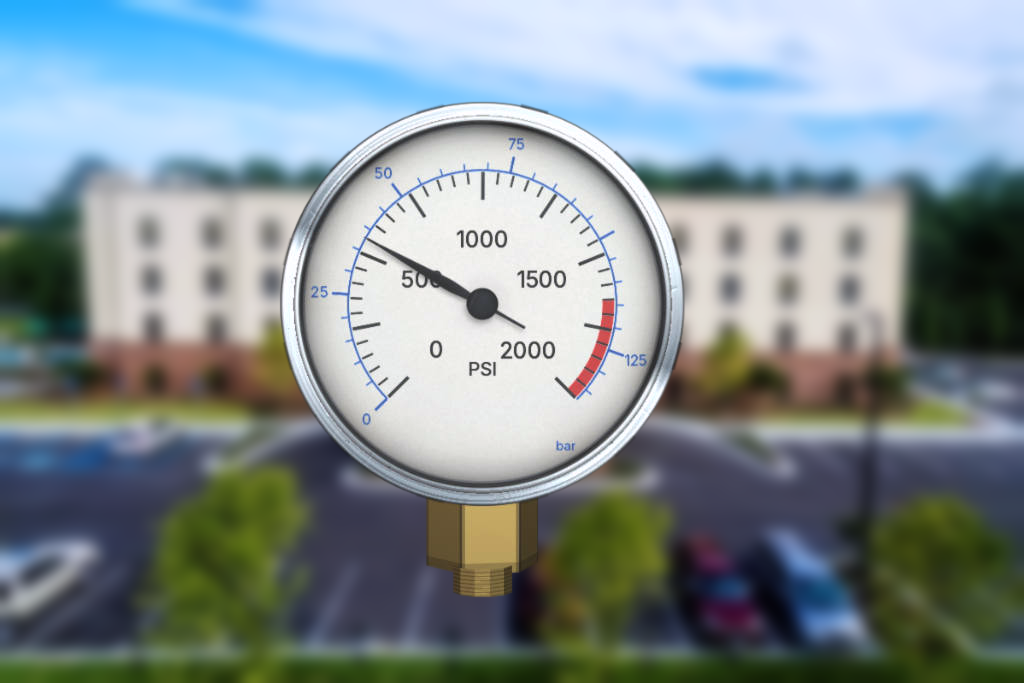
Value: 550psi
